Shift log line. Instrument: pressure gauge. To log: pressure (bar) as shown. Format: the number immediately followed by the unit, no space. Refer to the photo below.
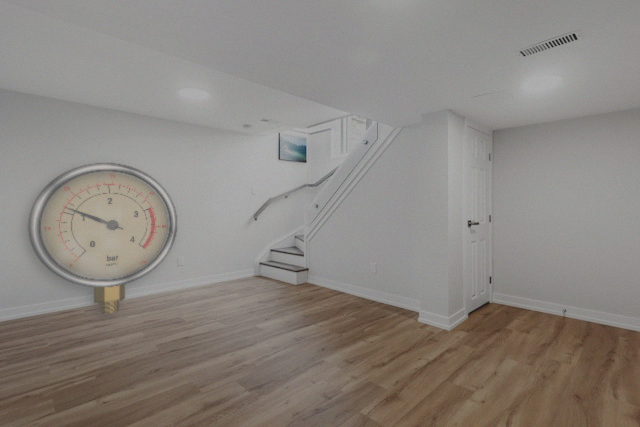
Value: 1.1bar
